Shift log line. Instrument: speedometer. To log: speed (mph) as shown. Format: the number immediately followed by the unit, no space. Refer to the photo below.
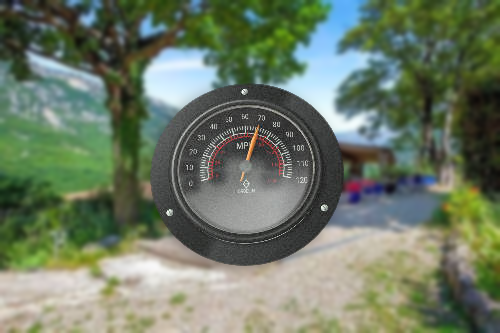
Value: 70mph
